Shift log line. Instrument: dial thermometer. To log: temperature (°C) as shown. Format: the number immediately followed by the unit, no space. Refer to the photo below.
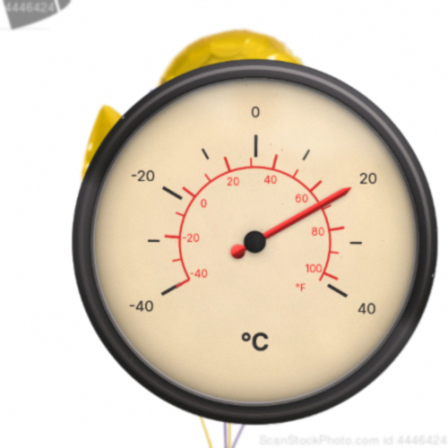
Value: 20°C
